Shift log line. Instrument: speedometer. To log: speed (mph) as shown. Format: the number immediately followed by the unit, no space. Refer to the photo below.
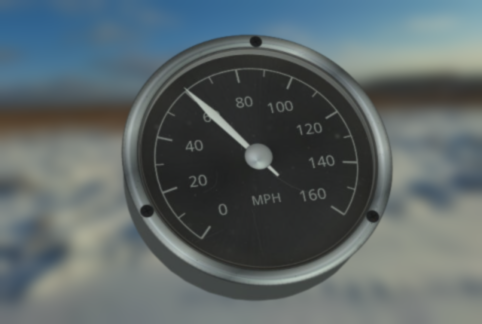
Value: 60mph
